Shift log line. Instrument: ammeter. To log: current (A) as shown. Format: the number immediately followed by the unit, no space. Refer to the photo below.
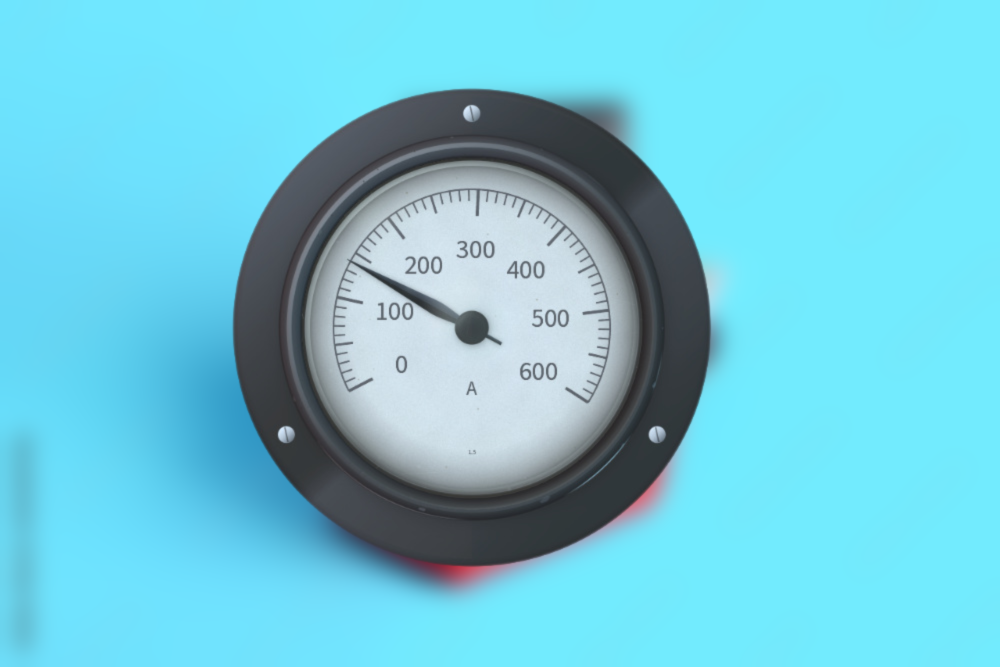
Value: 140A
